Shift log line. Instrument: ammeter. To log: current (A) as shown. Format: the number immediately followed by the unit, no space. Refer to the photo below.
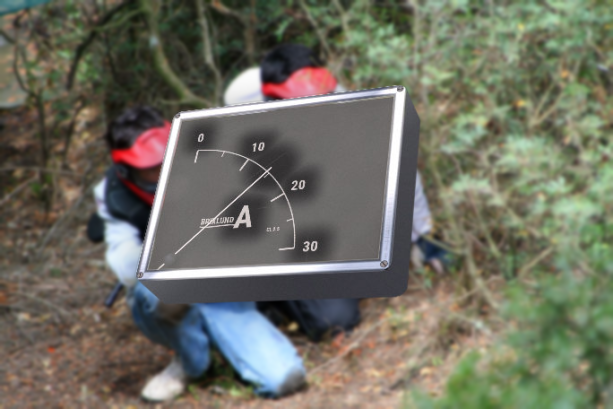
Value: 15A
